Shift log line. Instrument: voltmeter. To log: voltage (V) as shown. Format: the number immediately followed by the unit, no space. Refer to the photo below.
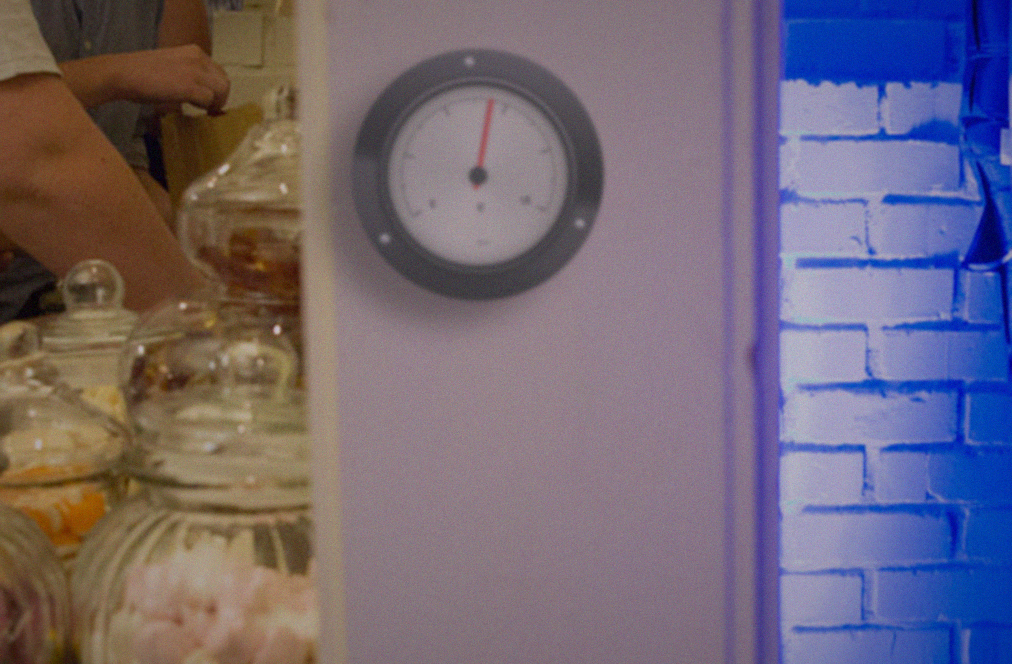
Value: 5.5V
